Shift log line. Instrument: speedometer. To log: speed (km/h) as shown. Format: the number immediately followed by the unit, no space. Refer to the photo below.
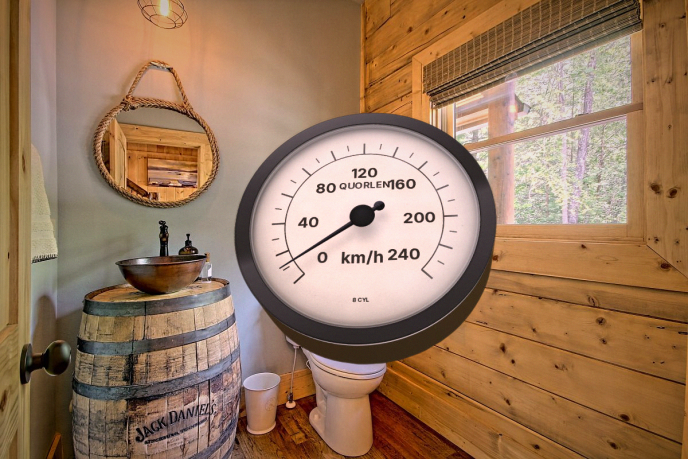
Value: 10km/h
